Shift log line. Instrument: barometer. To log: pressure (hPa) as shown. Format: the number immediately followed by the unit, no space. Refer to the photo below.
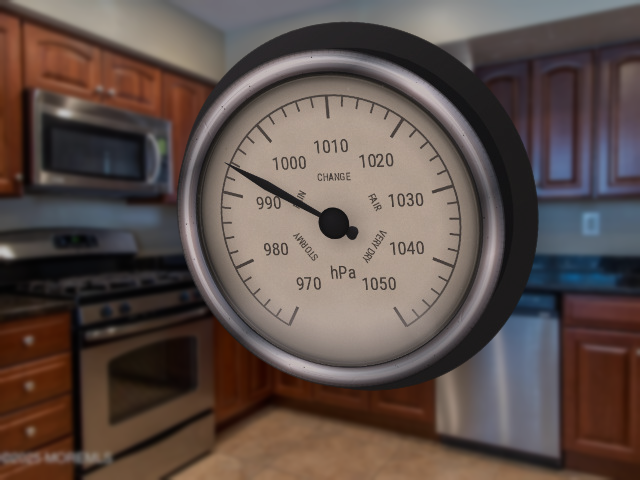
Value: 994hPa
